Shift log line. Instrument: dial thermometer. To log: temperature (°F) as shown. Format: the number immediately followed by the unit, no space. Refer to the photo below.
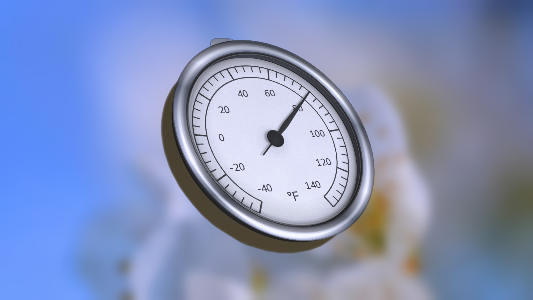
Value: 80°F
